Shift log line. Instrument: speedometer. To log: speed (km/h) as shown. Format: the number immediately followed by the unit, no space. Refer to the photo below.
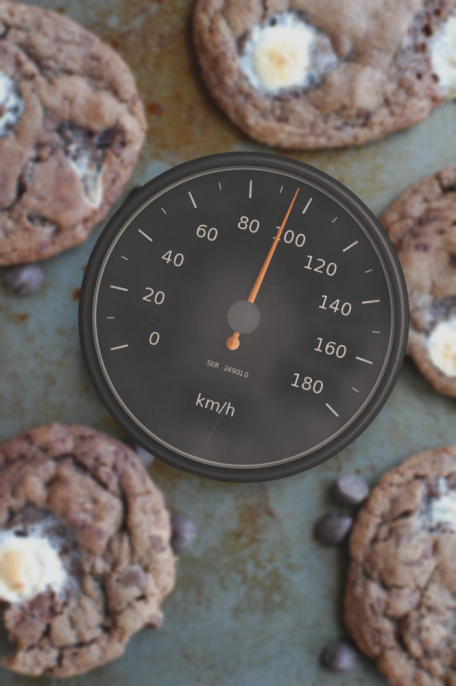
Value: 95km/h
